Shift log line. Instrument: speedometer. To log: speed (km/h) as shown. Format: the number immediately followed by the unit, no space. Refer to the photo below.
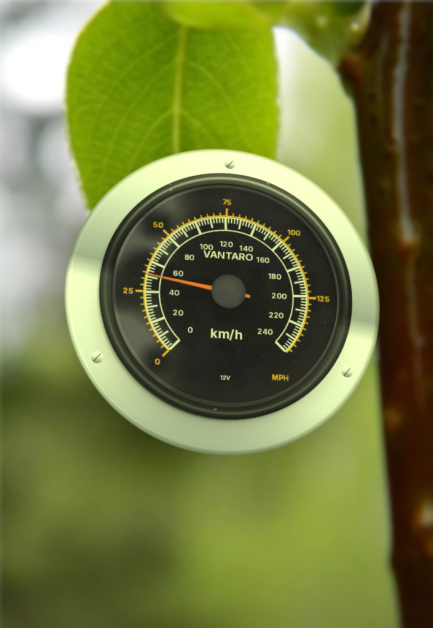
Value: 50km/h
